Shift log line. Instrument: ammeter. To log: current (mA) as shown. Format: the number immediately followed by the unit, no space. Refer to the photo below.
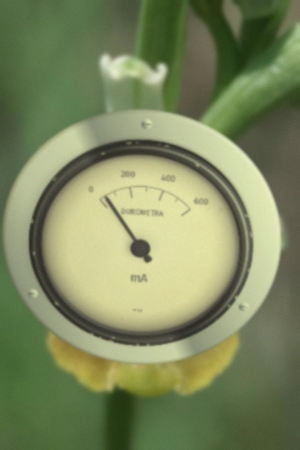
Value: 50mA
